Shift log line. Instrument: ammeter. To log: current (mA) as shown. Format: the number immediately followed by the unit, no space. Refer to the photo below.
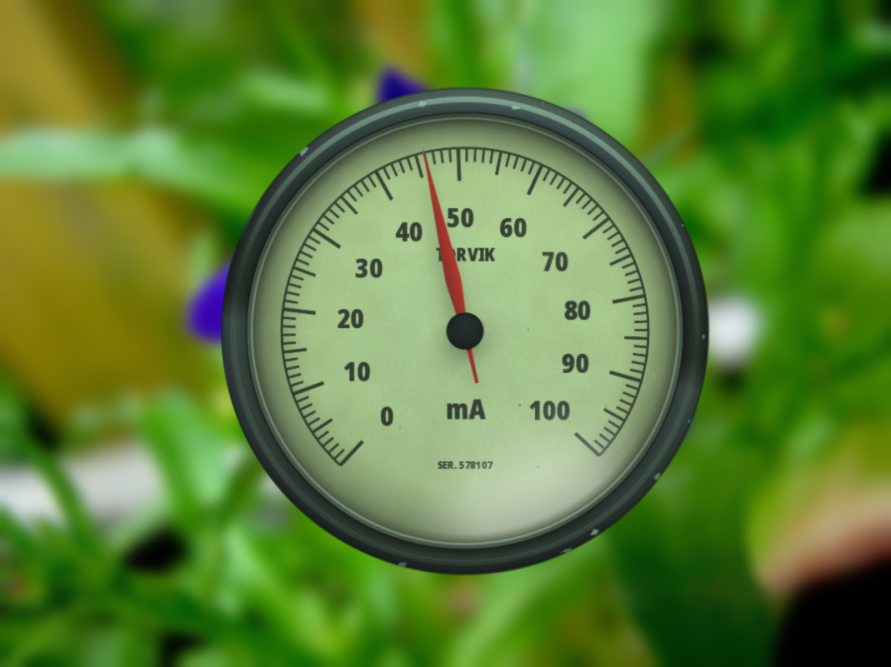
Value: 46mA
